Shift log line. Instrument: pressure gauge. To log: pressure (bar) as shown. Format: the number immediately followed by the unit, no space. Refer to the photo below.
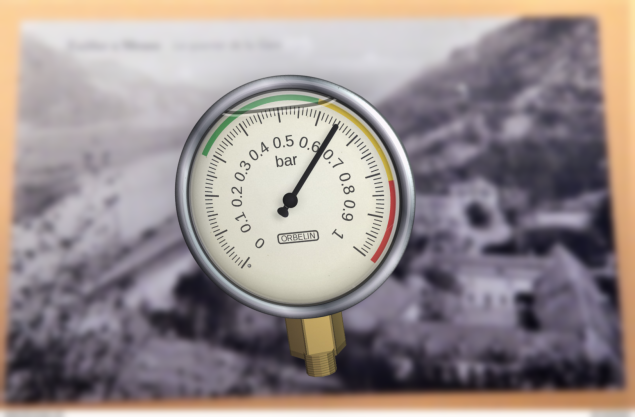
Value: 0.65bar
